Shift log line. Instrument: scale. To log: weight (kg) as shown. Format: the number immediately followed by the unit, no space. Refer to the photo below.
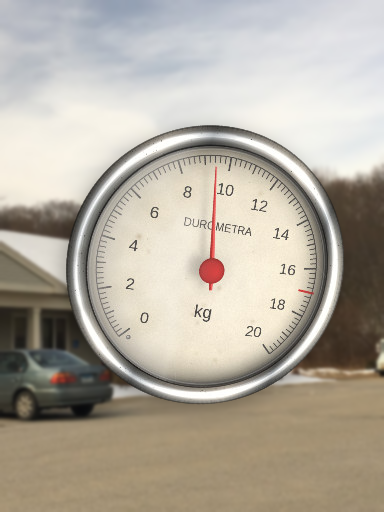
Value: 9.4kg
